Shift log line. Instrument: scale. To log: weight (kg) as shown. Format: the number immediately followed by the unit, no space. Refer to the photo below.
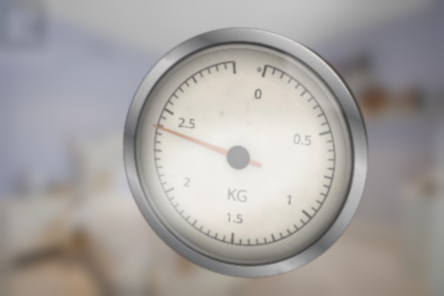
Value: 2.4kg
